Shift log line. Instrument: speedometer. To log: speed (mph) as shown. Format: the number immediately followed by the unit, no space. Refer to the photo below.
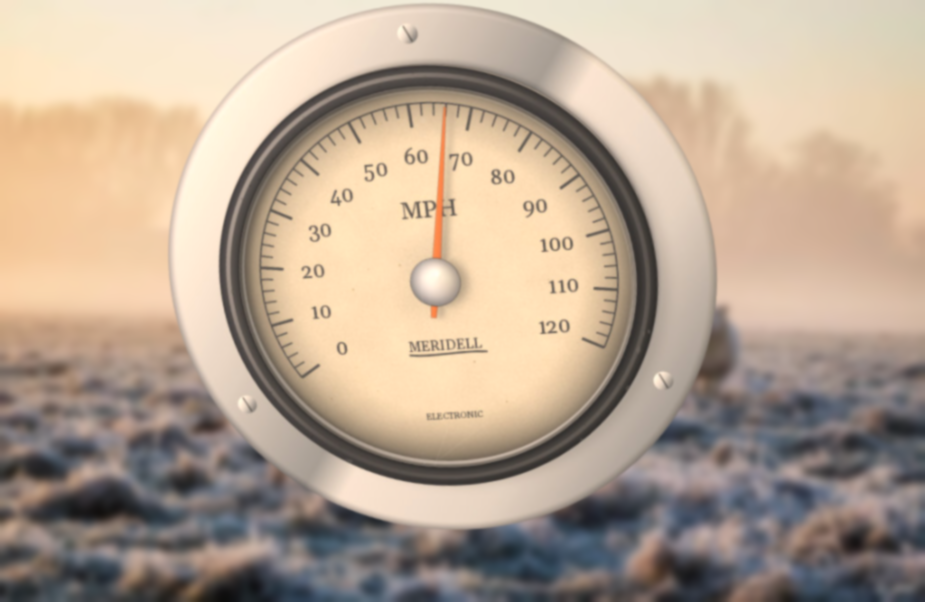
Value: 66mph
